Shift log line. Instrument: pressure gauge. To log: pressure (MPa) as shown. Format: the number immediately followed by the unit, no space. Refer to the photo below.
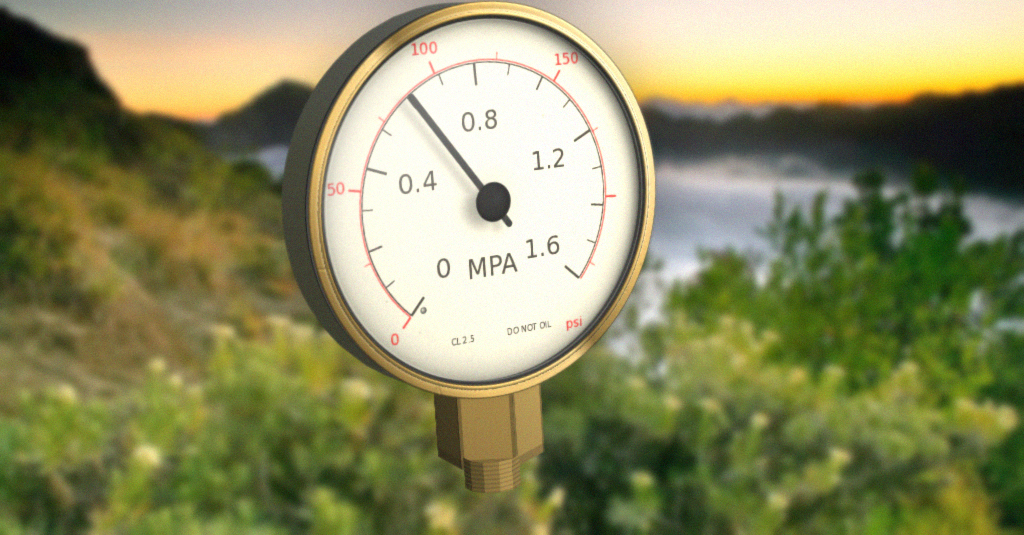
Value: 0.6MPa
